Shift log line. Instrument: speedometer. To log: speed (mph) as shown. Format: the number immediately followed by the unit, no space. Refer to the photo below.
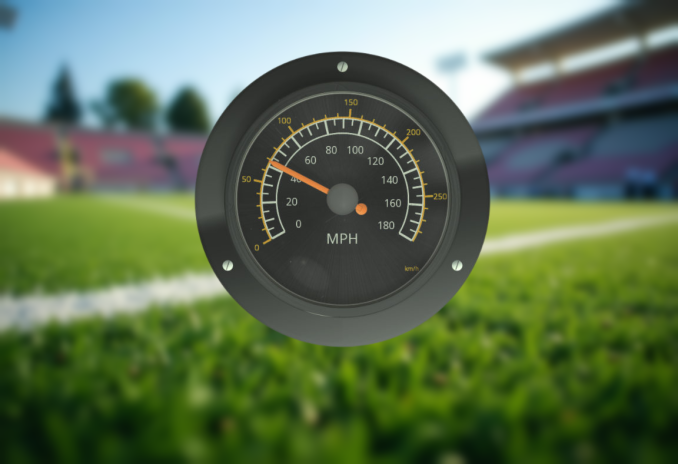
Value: 42.5mph
